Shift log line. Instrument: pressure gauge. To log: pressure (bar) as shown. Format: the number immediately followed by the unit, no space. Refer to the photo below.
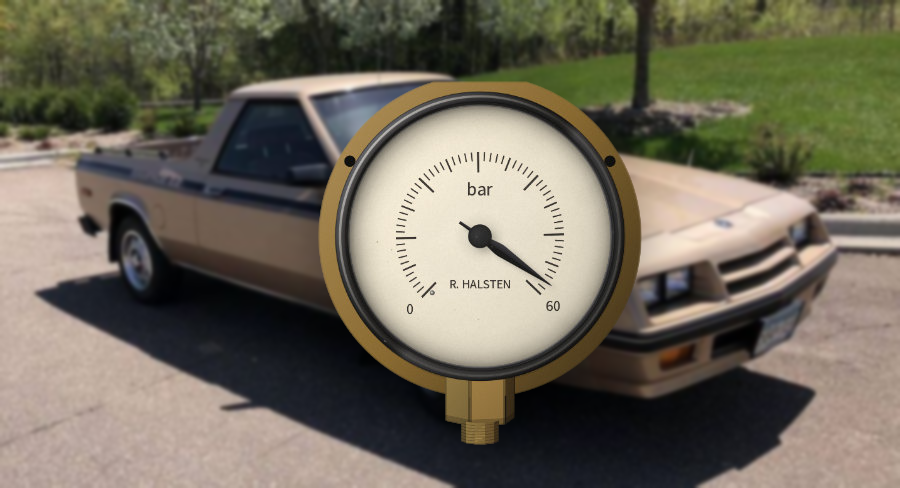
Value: 58bar
